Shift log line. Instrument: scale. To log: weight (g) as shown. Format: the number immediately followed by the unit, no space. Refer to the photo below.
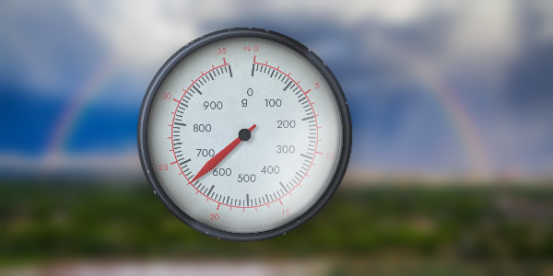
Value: 650g
